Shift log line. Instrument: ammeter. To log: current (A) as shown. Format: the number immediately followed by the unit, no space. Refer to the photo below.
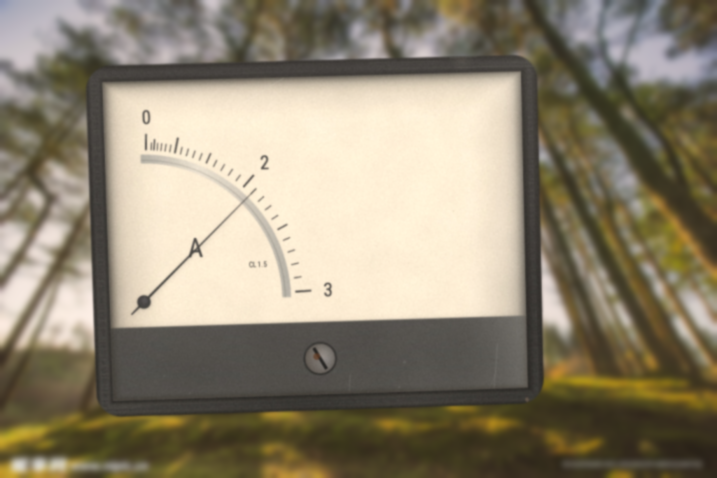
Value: 2.1A
